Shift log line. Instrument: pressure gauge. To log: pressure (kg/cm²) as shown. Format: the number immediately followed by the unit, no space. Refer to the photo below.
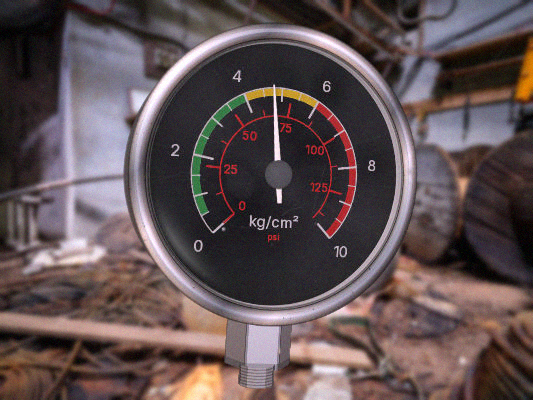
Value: 4.75kg/cm²
